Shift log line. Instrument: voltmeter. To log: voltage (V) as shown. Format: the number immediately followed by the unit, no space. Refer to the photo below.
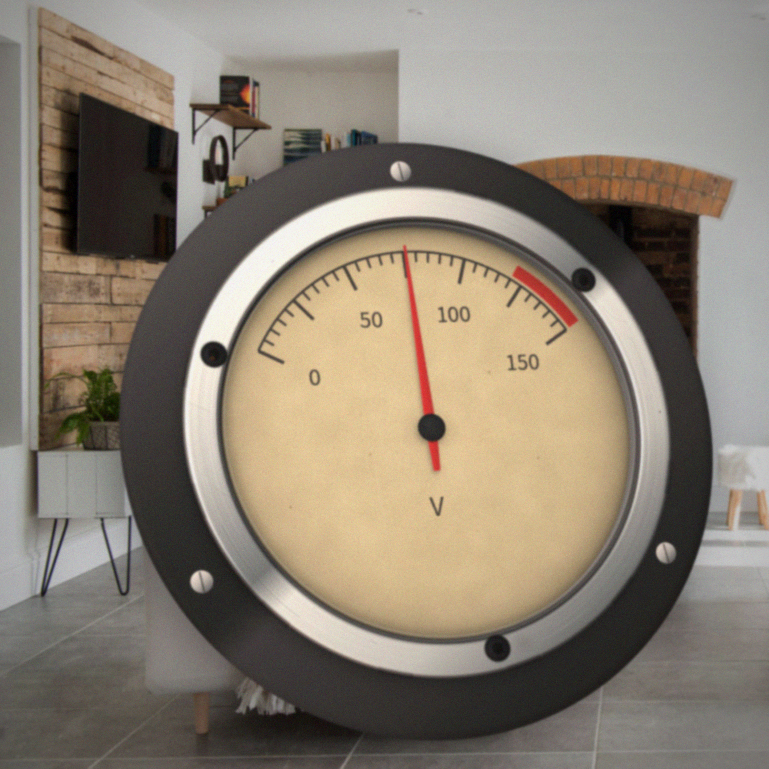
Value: 75V
